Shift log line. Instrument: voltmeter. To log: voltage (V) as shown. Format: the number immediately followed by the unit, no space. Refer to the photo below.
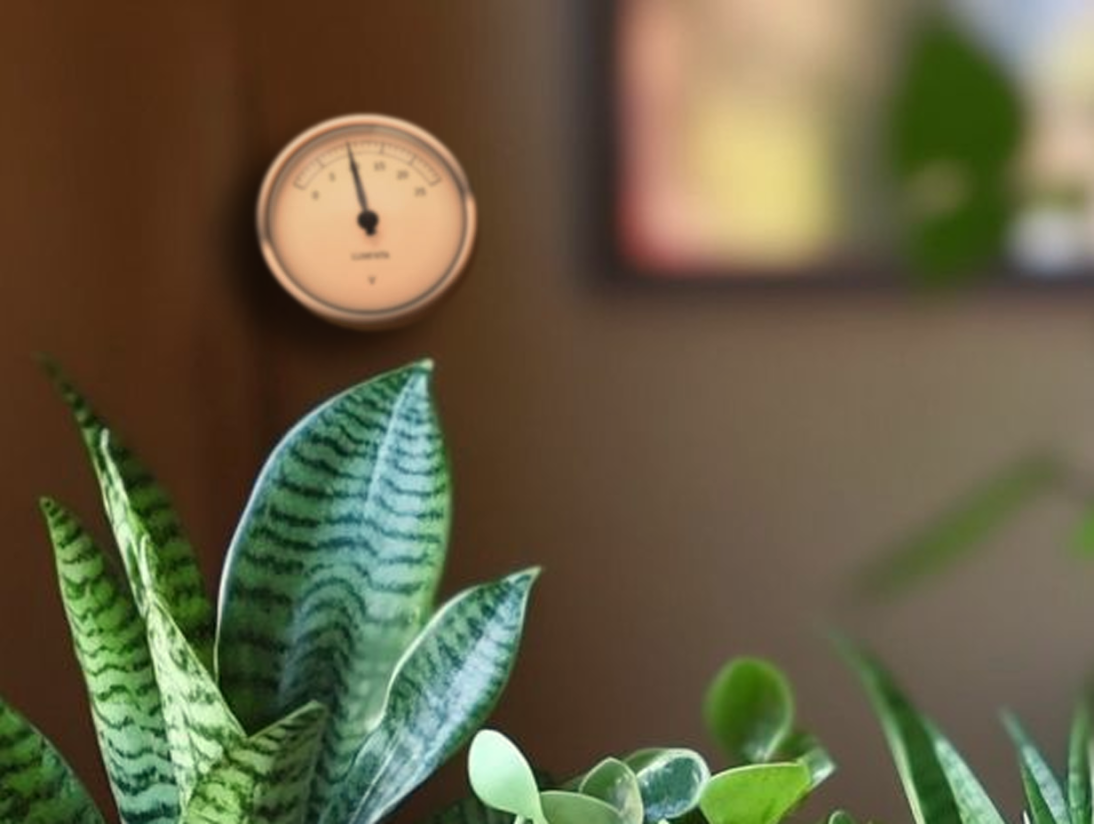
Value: 10V
